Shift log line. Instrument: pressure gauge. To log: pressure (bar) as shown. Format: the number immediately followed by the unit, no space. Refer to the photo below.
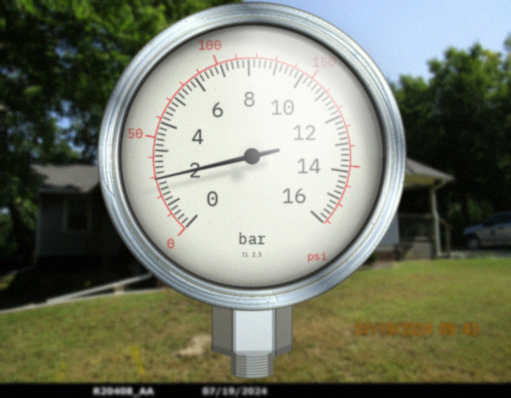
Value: 2bar
